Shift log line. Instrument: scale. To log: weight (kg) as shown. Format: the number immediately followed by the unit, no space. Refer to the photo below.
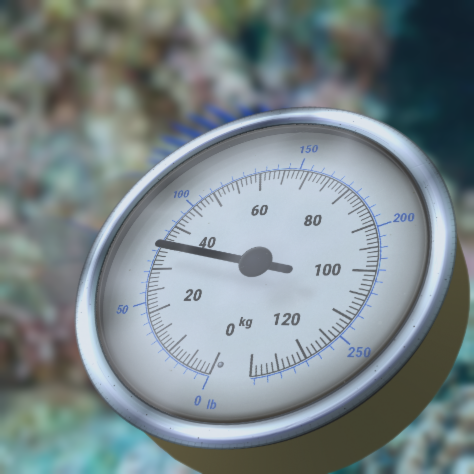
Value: 35kg
